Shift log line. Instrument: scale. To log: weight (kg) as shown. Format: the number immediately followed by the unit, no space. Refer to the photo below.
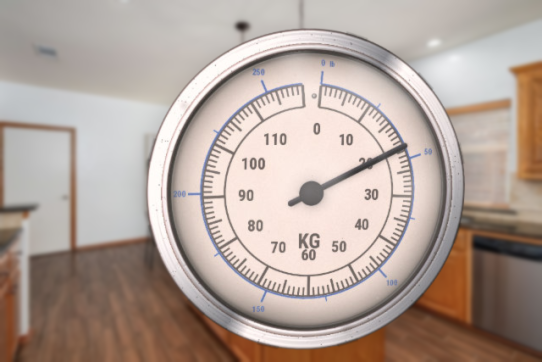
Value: 20kg
